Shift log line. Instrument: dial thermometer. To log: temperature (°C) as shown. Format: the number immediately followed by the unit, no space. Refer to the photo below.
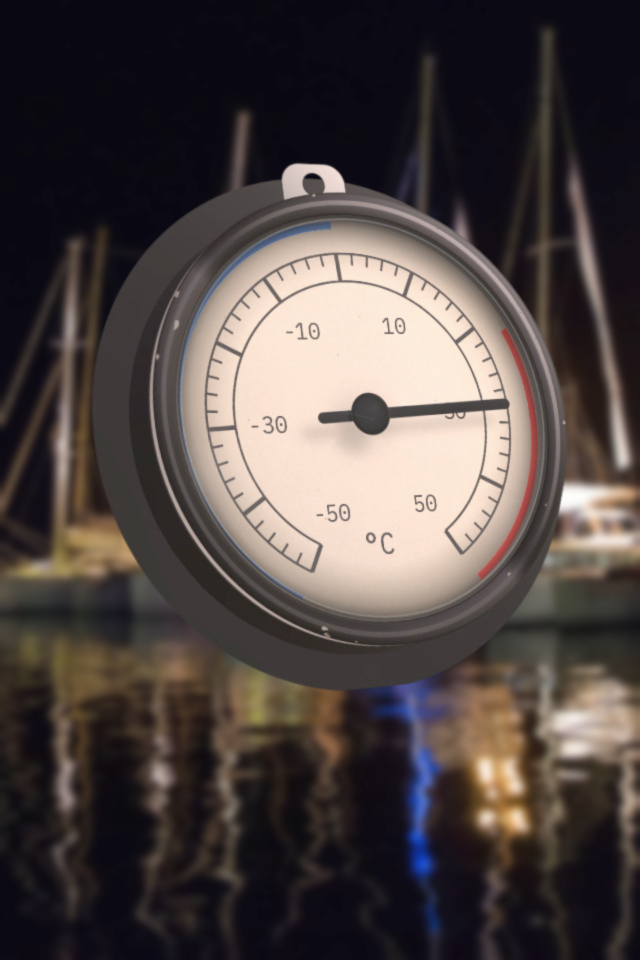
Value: 30°C
